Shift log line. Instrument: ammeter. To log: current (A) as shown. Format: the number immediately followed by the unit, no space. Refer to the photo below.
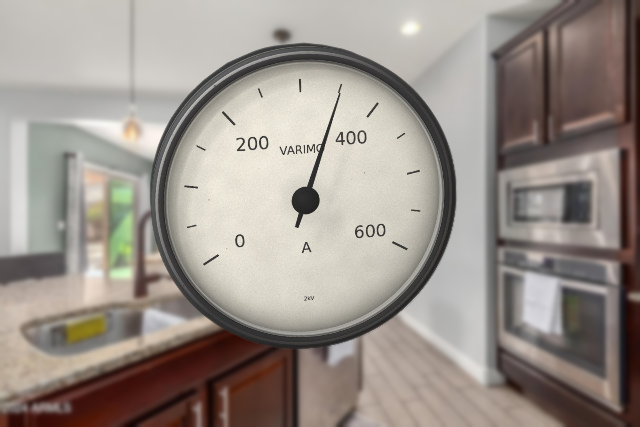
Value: 350A
